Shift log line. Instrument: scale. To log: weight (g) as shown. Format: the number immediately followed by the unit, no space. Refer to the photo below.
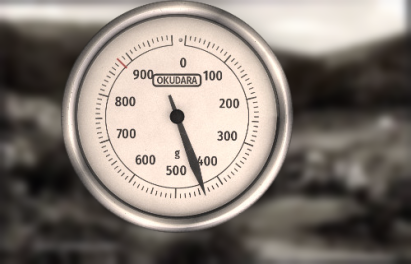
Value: 440g
